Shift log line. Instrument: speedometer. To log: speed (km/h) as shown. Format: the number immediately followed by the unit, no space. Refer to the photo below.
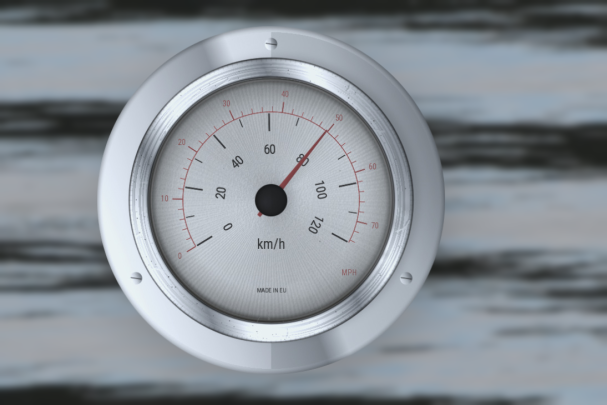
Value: 80km/h
